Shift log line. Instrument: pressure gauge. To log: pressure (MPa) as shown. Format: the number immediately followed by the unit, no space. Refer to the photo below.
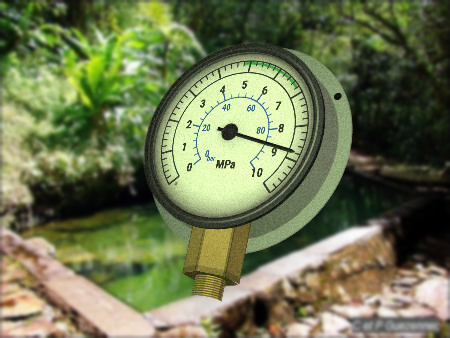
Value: 8.8MPa
